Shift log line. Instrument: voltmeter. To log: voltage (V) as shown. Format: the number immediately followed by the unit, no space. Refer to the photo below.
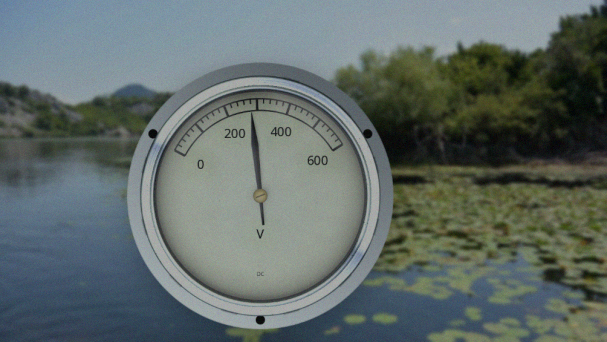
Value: 280V
